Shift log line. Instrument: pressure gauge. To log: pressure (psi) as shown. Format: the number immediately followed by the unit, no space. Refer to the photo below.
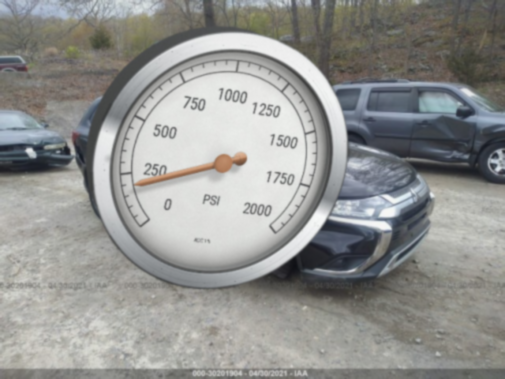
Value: 200psi
